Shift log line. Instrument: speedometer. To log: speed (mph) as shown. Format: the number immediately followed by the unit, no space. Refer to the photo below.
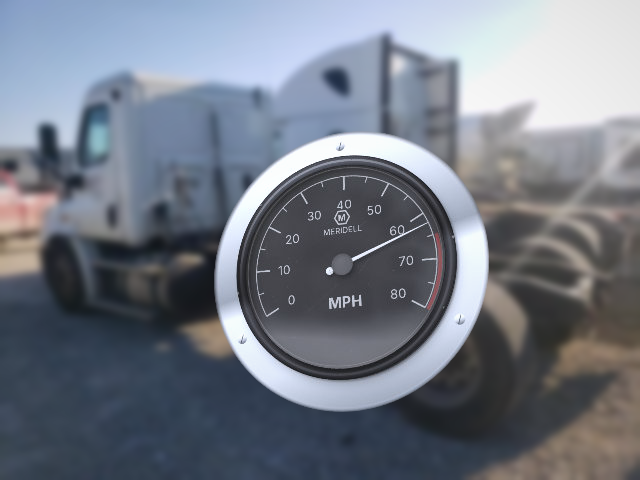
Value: 62.5mph
